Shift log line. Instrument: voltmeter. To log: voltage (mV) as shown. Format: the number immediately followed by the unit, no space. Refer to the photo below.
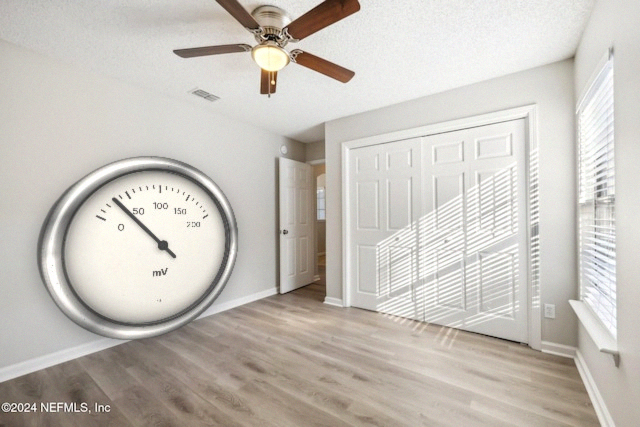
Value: 30mV
